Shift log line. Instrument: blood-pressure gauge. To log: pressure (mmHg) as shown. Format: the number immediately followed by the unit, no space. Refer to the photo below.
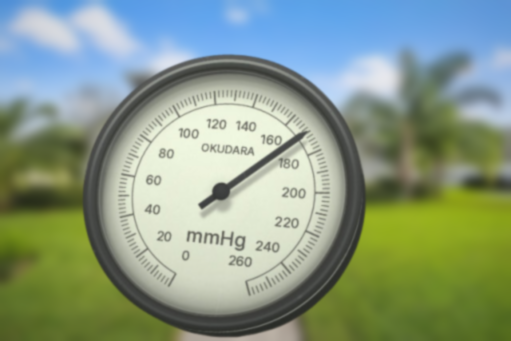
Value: 170mmHg
